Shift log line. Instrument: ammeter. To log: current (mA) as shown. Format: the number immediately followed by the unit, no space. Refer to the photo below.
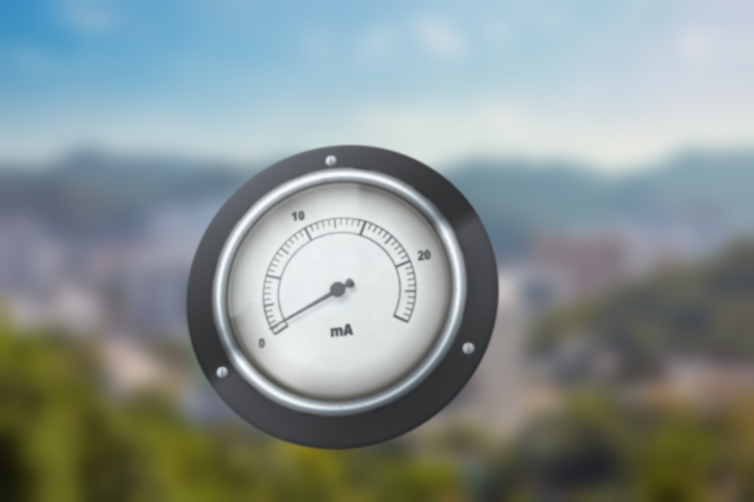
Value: 0.5mA
